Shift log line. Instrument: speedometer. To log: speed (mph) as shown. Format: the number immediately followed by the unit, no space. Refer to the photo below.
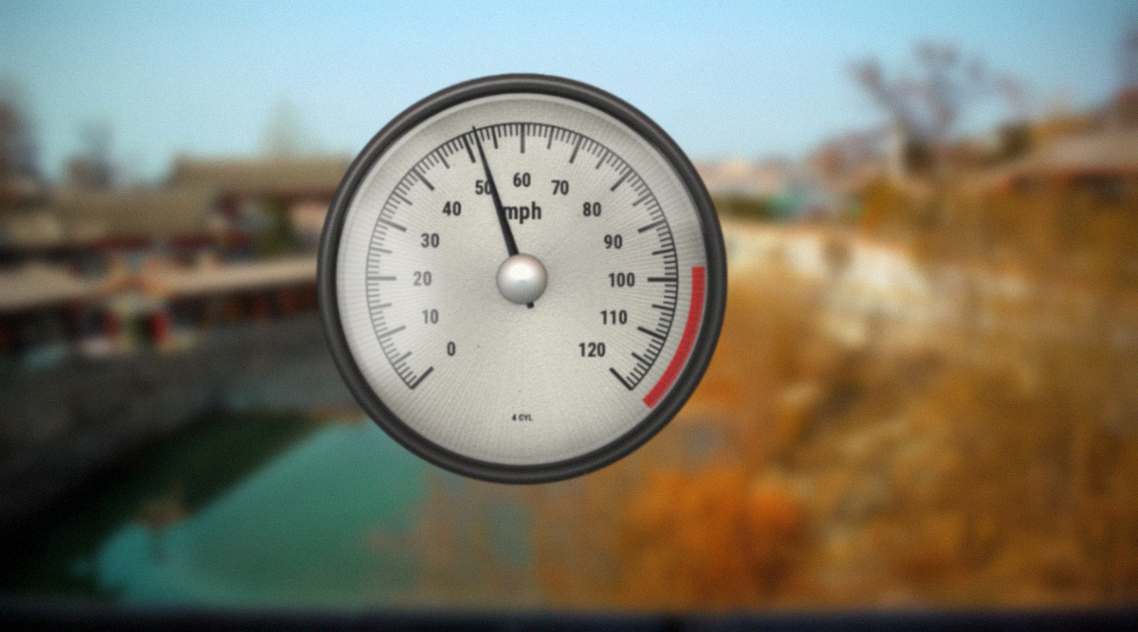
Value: 52mph
